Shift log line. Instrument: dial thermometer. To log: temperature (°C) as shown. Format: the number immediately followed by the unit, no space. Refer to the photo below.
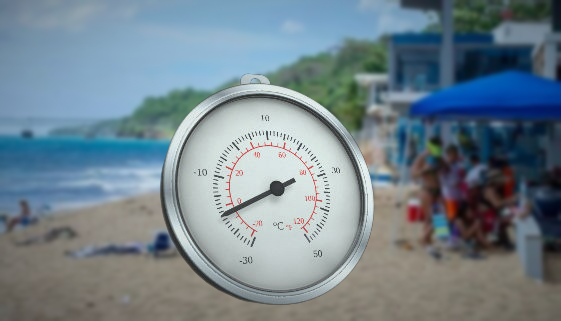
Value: -20°C
